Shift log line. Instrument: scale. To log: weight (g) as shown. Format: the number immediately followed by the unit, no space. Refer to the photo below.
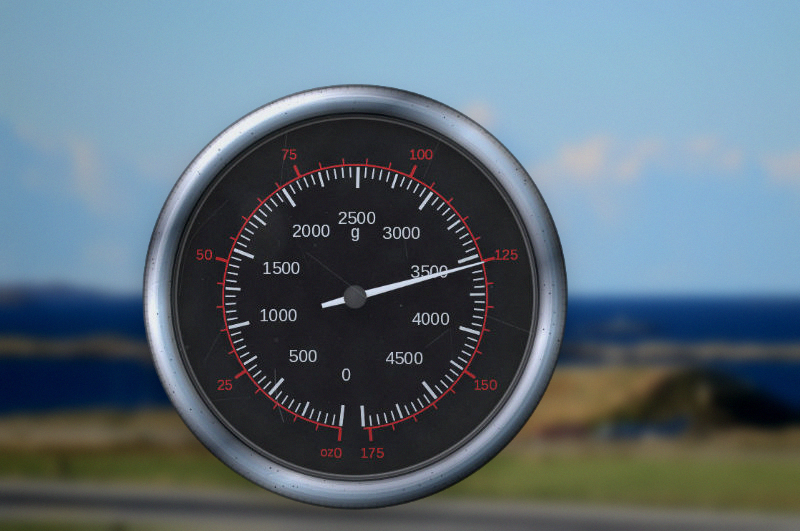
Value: 3550g
